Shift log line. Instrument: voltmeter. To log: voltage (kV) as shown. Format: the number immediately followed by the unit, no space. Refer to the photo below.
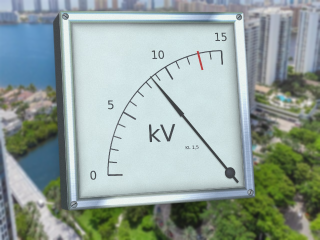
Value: 8.5kV
